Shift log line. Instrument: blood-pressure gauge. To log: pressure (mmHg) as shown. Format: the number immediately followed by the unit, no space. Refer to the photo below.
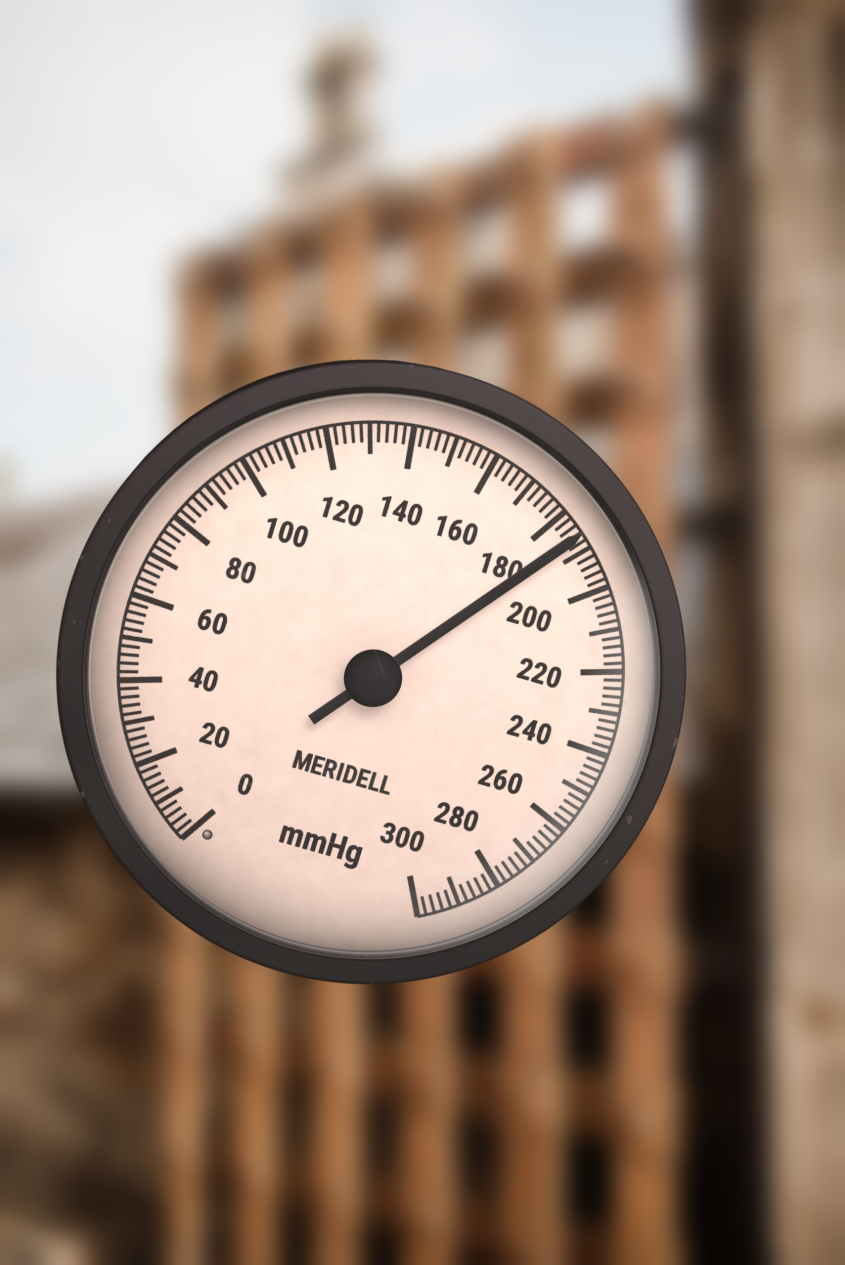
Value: 186mmHg
